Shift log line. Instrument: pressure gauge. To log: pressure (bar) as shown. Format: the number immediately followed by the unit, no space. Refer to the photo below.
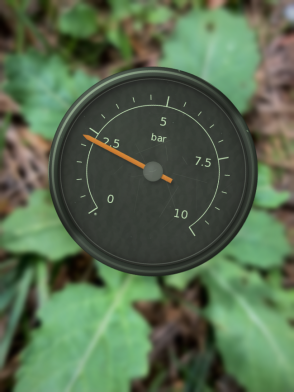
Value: 2.25bar
